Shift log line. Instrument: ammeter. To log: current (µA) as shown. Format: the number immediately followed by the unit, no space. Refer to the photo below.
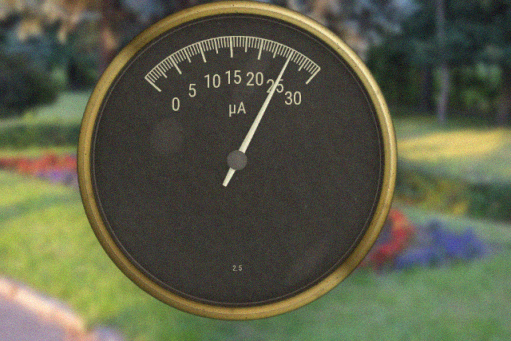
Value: 25µA
